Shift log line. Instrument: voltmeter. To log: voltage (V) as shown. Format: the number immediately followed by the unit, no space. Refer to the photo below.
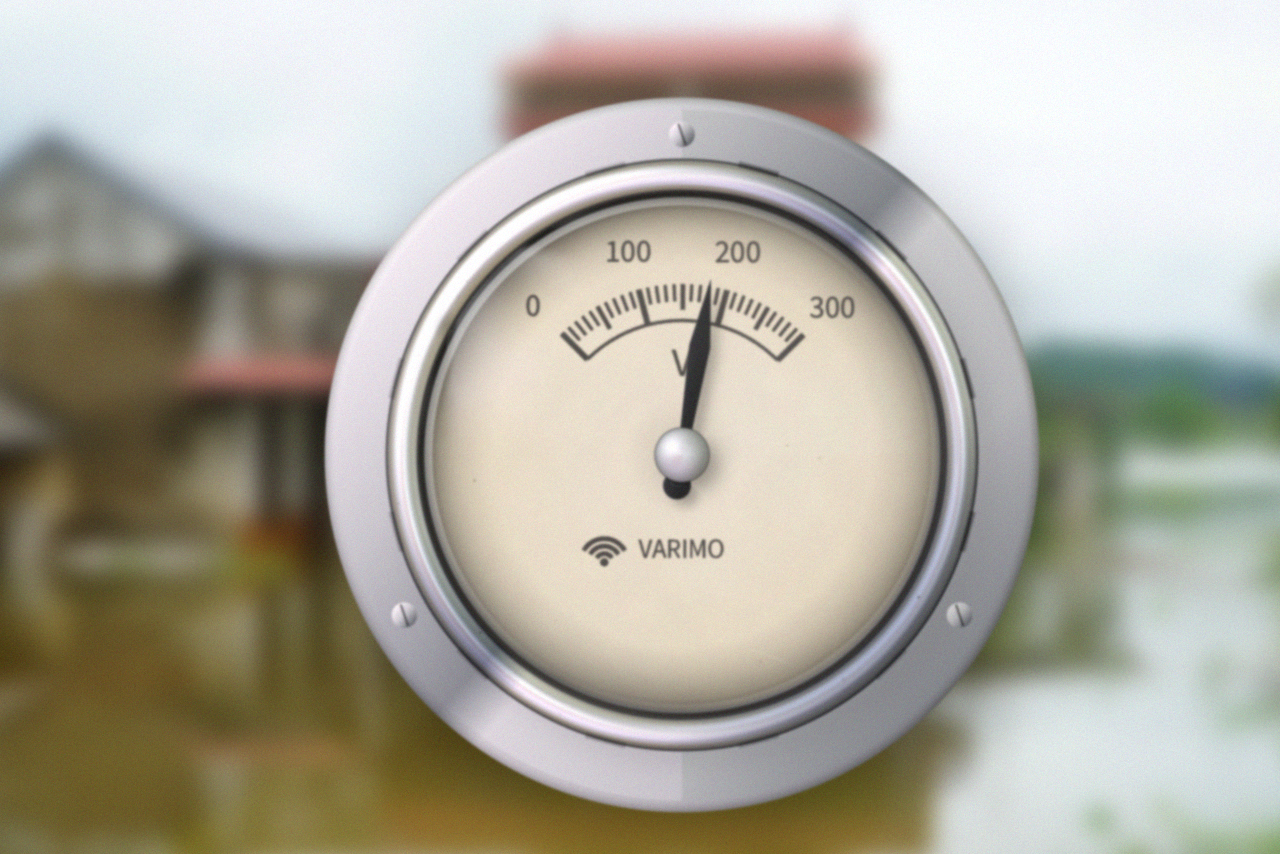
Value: 180V
